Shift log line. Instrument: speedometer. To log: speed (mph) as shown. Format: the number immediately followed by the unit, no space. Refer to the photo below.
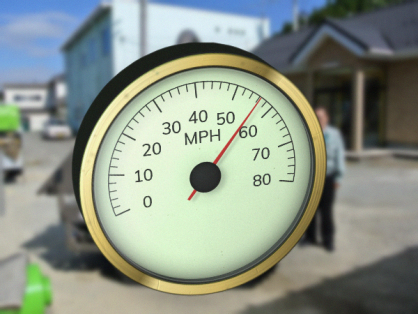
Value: 56mph
